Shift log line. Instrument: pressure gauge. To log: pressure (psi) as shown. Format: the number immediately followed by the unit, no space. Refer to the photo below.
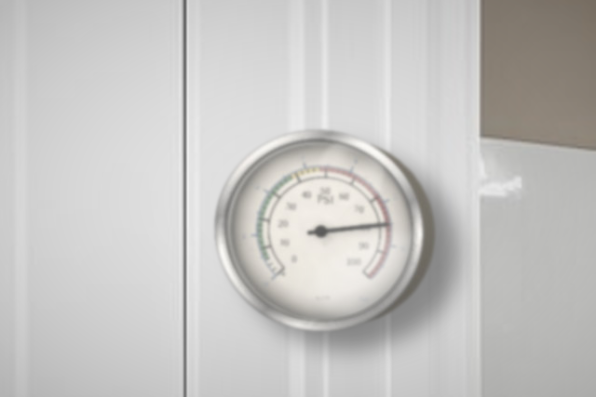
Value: 80psi
